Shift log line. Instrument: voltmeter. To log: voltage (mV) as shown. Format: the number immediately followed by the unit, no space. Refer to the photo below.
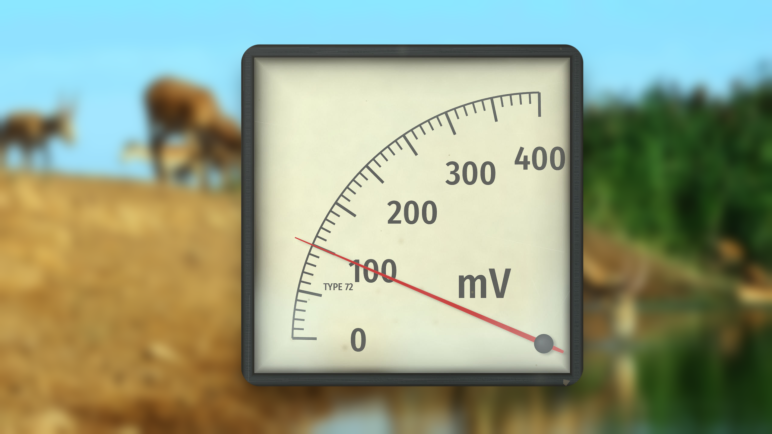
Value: 100mV
